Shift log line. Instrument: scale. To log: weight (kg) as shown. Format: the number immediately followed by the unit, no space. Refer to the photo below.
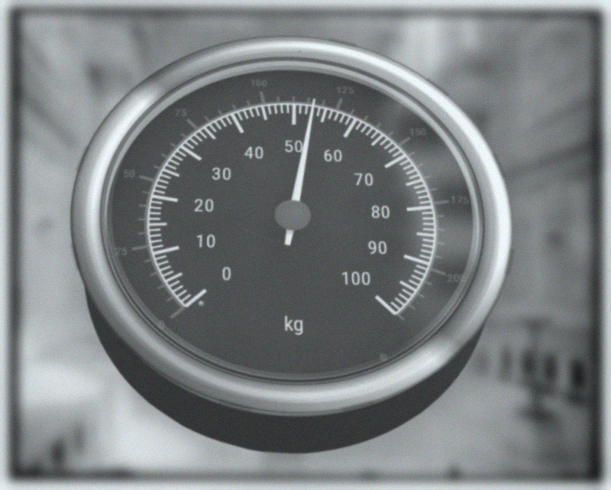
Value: 53kg
